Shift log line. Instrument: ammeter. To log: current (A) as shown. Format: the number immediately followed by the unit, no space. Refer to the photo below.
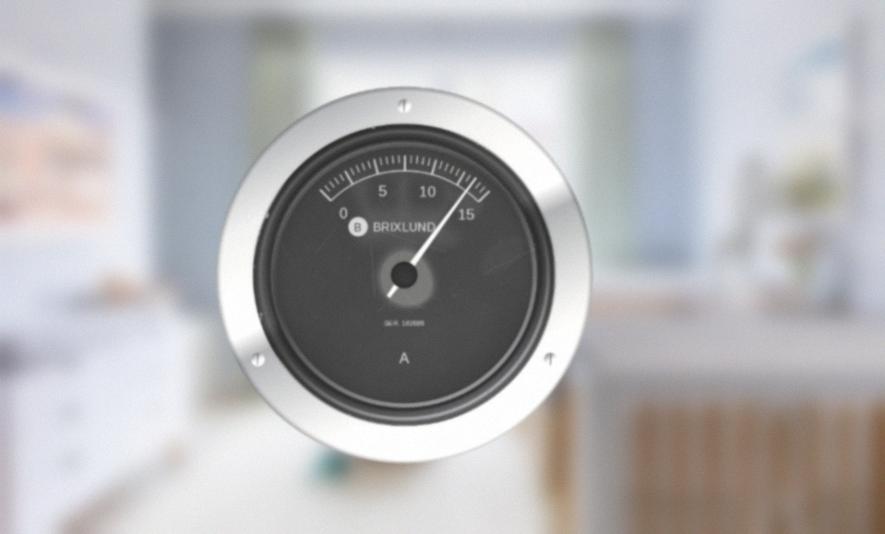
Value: 13.5A
